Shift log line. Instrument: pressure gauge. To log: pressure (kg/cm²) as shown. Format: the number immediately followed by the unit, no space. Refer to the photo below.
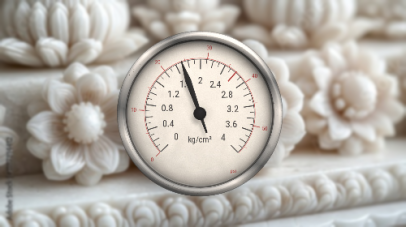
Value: 1.7kg/cm²
